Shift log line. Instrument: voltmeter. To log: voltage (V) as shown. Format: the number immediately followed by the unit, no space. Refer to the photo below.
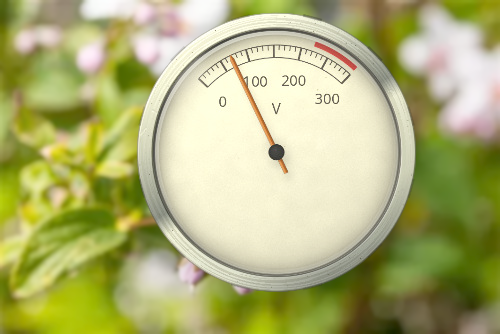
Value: 70V
